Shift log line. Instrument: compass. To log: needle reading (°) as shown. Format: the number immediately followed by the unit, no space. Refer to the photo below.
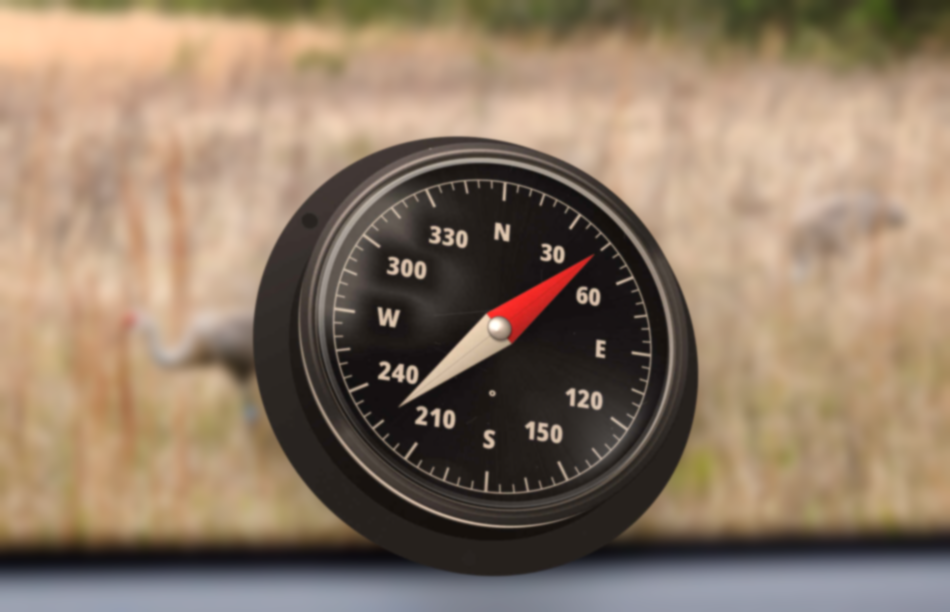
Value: 45°
